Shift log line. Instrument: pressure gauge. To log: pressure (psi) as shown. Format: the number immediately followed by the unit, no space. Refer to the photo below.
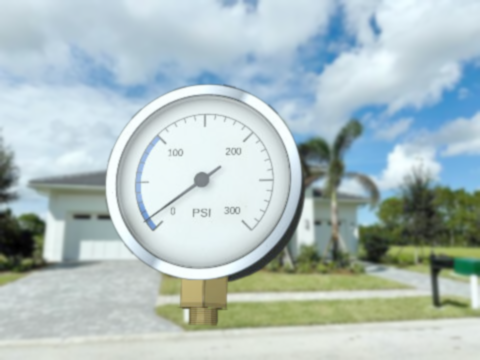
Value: 10psi
